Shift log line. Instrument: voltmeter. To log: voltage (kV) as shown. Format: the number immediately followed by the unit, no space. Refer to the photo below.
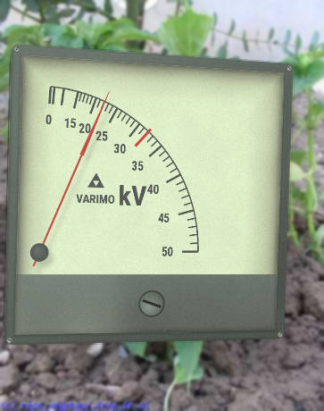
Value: 22kV
